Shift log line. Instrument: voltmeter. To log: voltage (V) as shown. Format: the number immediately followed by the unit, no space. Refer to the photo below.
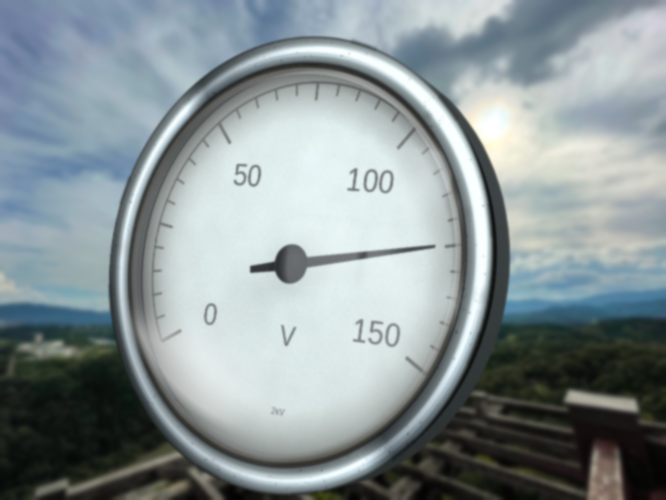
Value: 125V
